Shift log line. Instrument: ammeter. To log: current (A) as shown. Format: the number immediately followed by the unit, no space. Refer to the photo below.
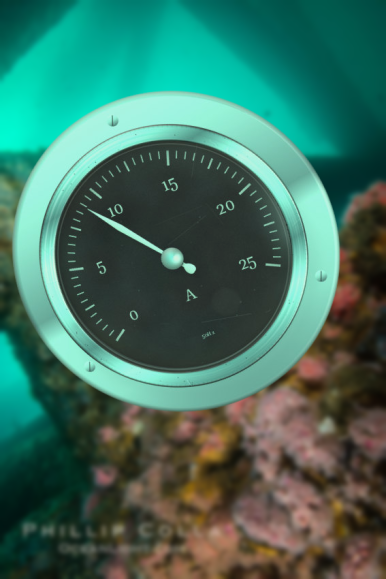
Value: 9A
